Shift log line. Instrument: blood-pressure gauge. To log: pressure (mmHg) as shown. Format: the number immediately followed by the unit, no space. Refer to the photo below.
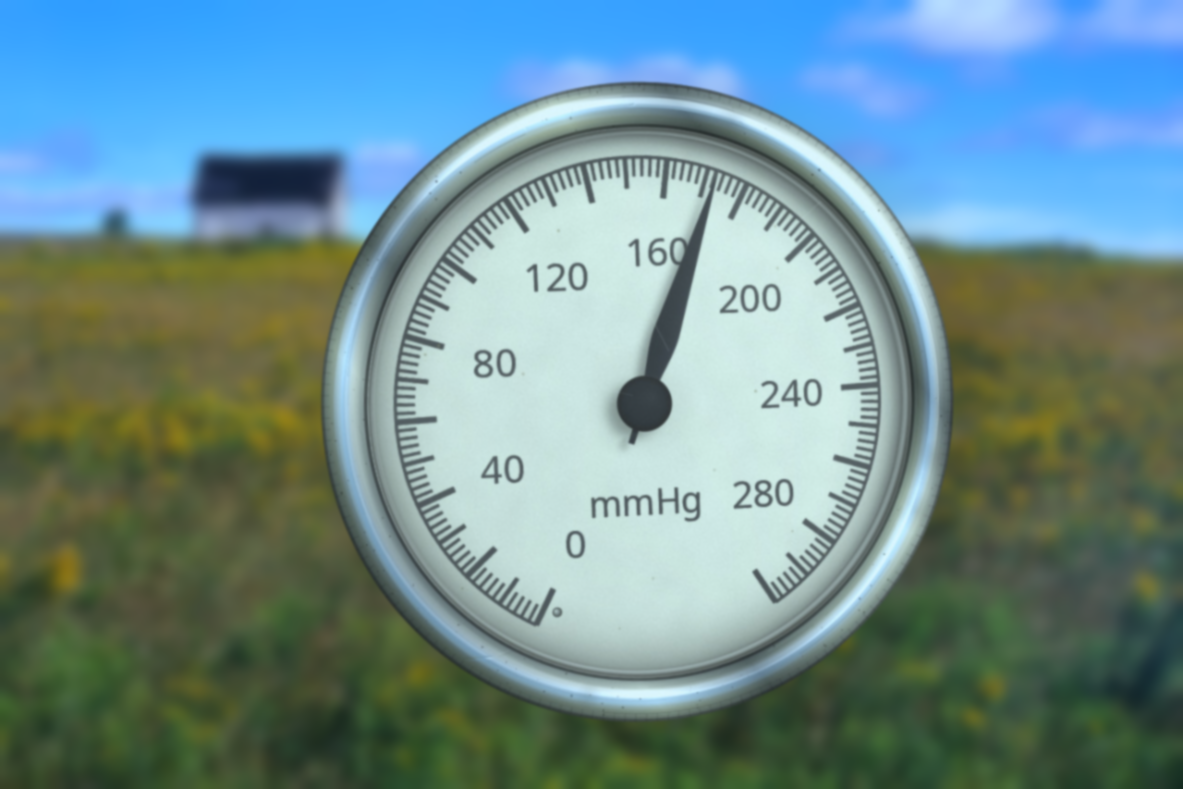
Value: 172mmHg
